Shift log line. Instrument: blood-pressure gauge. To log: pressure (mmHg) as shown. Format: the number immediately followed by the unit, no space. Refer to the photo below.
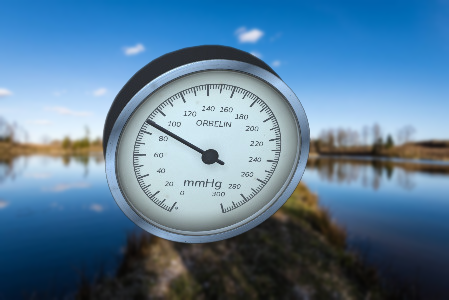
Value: 90mmHg
